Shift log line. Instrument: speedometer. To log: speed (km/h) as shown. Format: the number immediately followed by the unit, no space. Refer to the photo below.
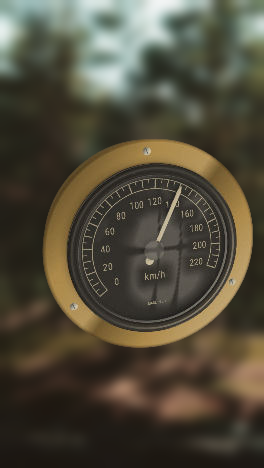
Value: 140km/h
